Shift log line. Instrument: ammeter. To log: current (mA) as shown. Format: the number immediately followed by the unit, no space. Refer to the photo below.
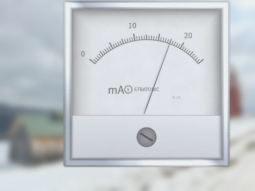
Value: 17.5mA
